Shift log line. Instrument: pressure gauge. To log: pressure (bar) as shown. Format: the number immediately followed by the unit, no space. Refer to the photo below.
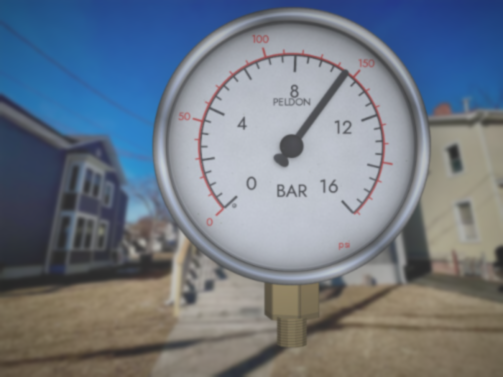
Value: 10bar
